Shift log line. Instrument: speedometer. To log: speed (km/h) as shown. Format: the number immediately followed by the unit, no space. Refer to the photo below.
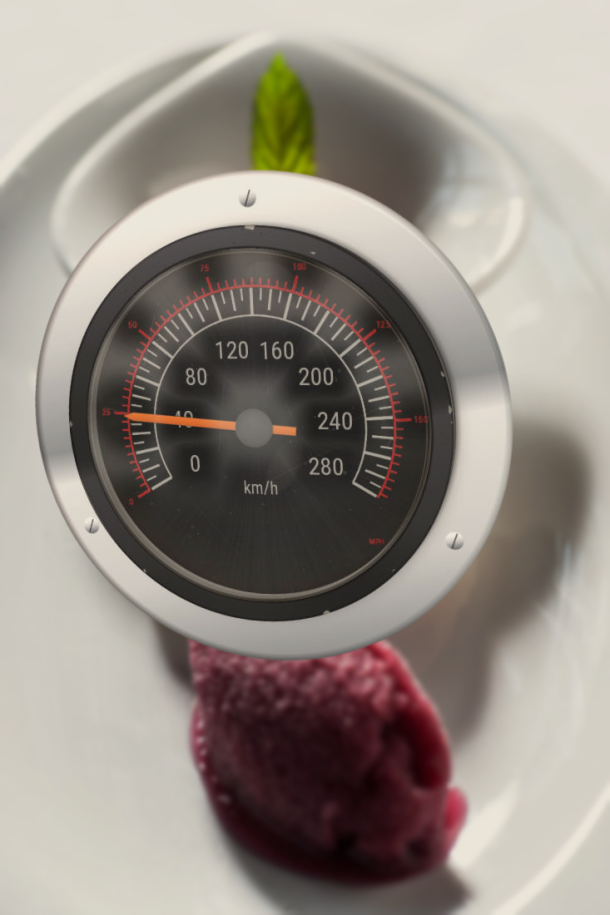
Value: 40km/h
